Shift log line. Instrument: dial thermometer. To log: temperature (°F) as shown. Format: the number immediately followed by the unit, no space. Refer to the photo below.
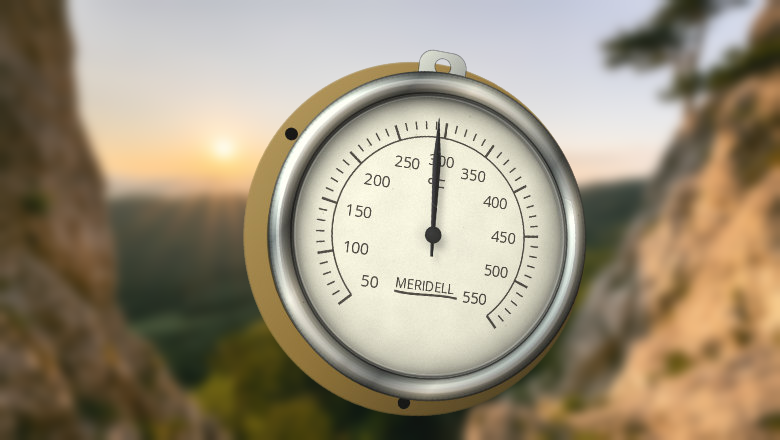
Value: 290°F
